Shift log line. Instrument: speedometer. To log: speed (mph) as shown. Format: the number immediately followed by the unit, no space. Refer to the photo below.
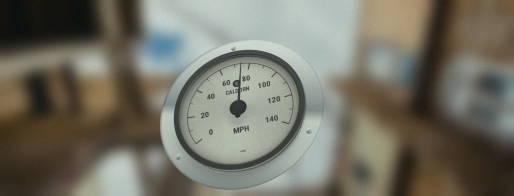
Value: 75mph
